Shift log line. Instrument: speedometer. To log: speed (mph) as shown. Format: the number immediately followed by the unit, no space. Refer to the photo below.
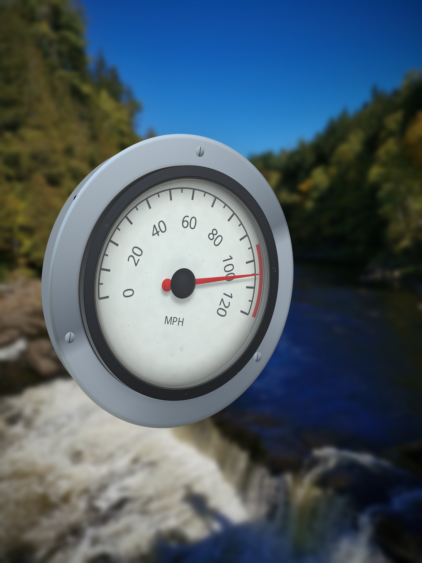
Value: 105mph
